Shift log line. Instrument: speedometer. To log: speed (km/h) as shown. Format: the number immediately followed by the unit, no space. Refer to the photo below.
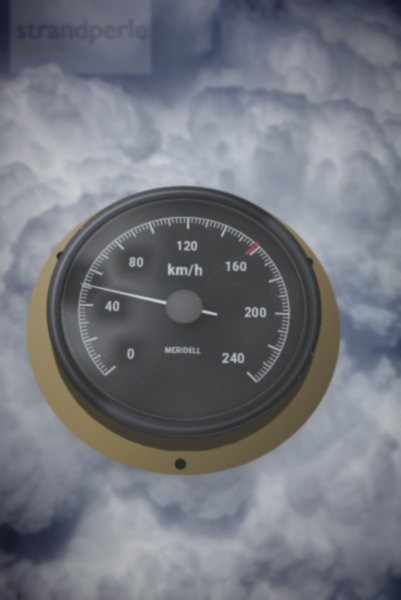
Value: 50km/h
